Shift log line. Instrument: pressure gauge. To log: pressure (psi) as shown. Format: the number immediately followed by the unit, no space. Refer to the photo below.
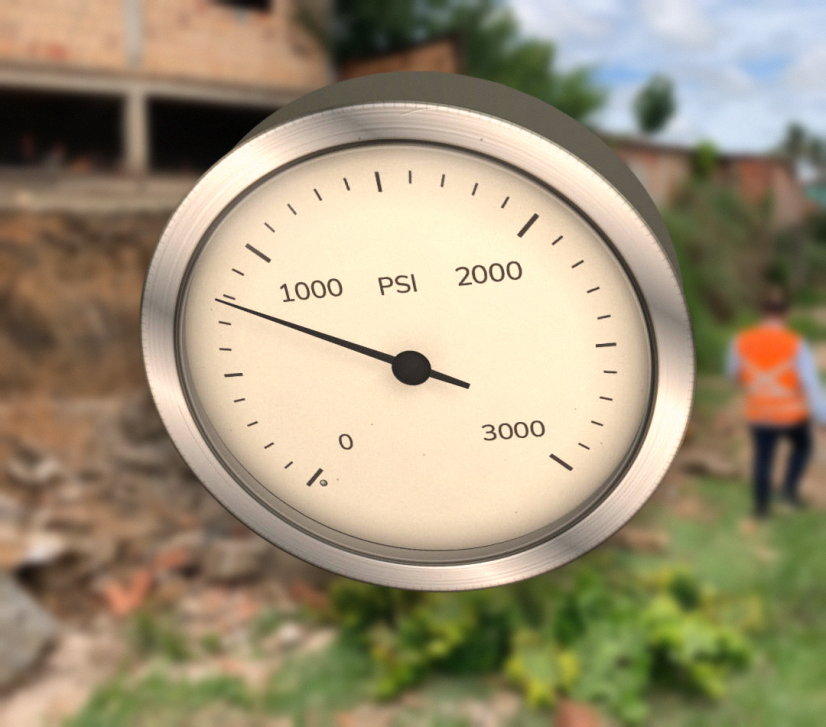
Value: 800psi
